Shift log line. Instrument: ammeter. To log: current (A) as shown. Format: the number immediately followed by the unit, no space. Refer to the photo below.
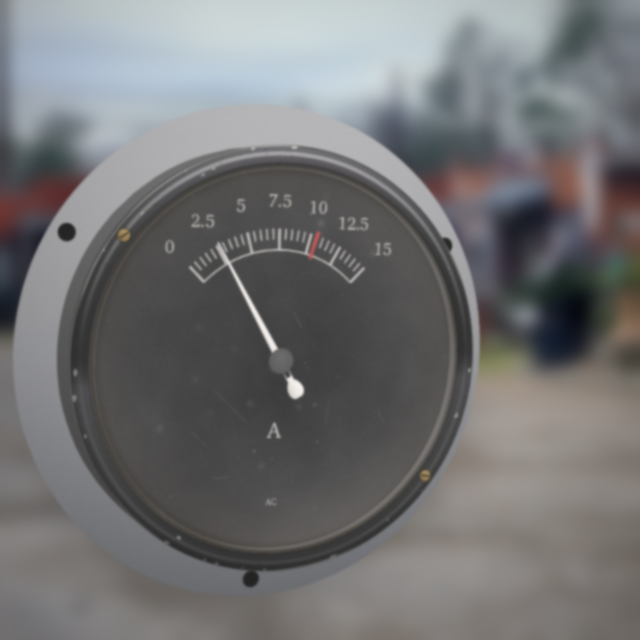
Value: 2.5A
